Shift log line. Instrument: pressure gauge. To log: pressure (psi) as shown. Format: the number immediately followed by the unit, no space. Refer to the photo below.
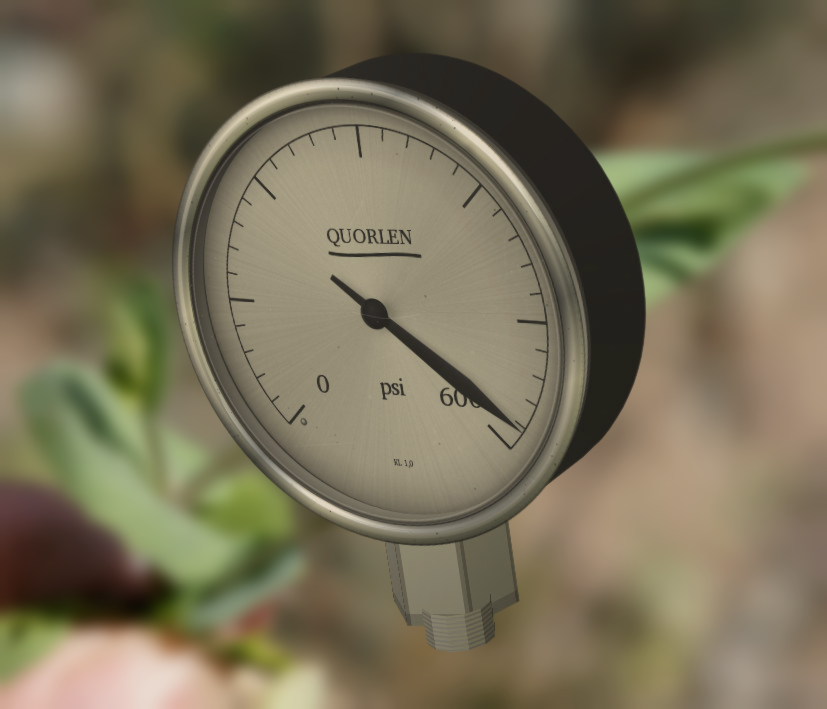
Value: 580psi
